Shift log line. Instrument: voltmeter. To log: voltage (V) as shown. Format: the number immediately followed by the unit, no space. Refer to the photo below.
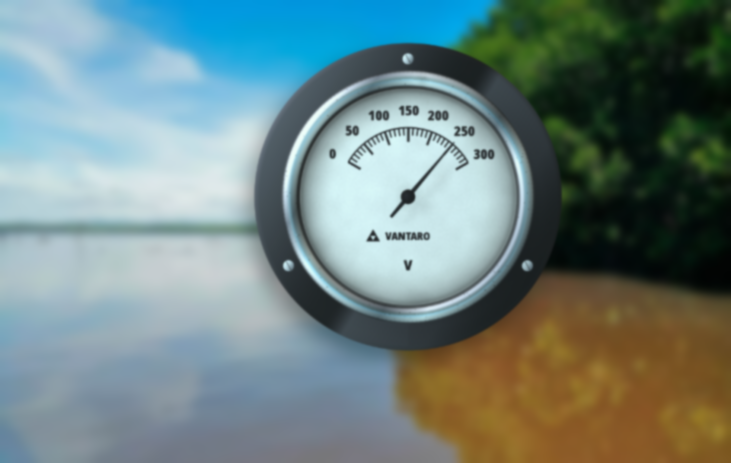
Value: 250V
